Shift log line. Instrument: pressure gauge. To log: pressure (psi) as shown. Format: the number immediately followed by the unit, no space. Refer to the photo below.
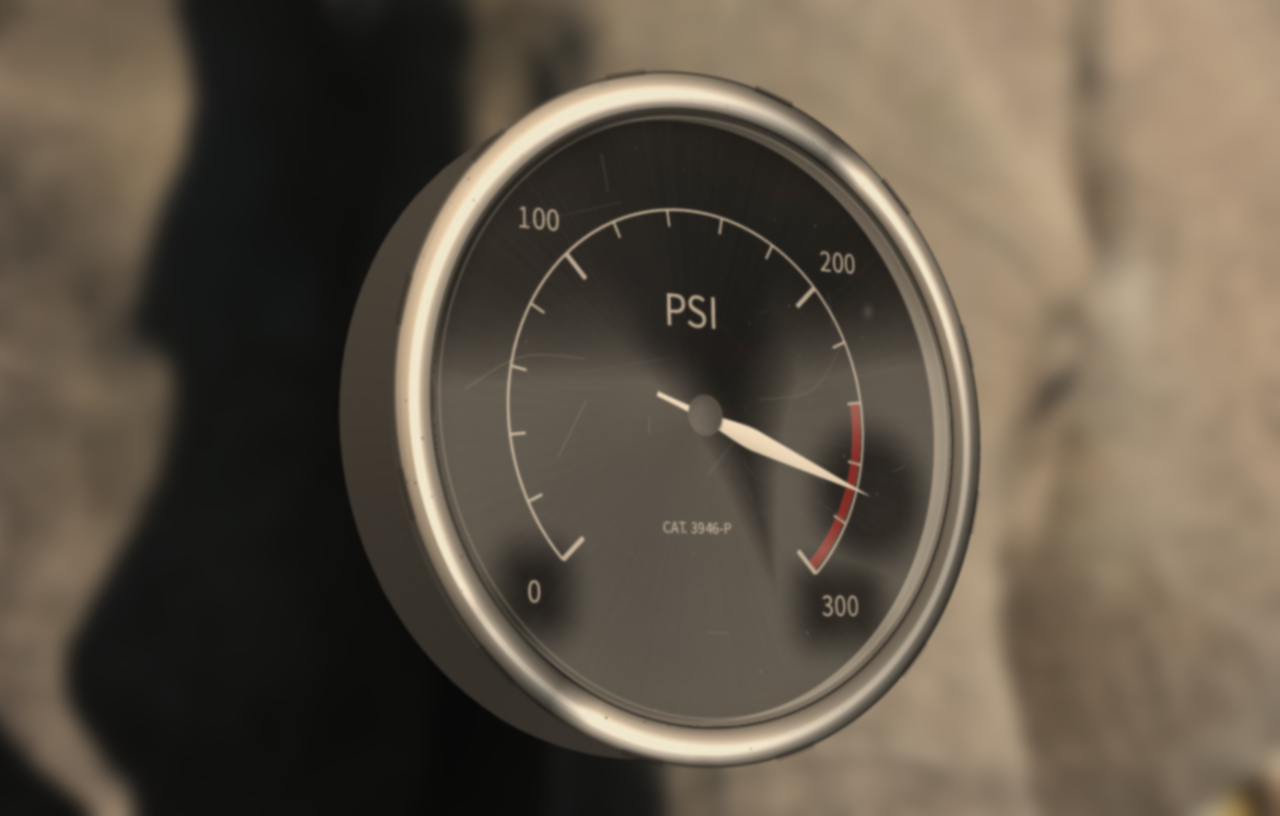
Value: 270psi
